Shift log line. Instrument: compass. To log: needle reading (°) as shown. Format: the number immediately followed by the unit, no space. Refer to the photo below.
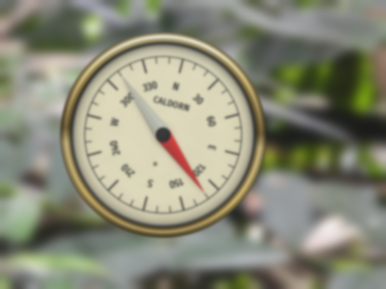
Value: 130°
